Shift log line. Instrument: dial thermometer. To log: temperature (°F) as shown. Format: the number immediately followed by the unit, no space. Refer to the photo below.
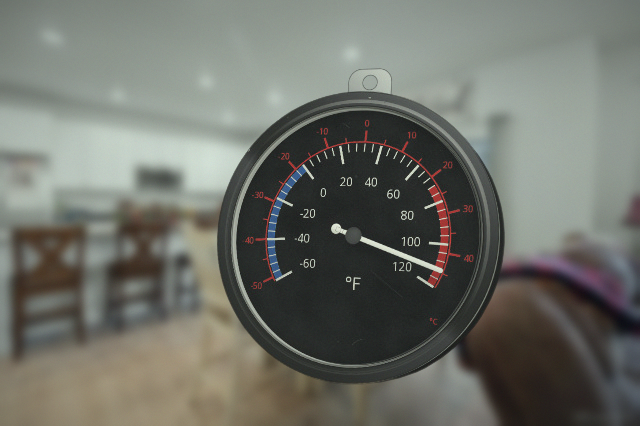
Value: 112°F
